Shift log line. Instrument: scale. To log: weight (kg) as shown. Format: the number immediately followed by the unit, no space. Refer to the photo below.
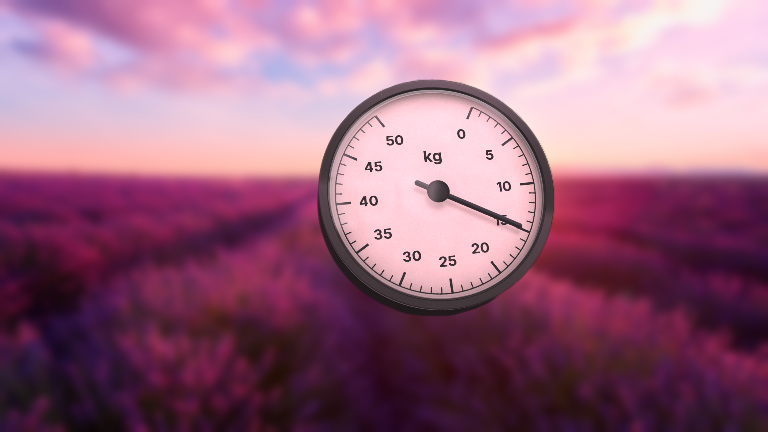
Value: 15kg
